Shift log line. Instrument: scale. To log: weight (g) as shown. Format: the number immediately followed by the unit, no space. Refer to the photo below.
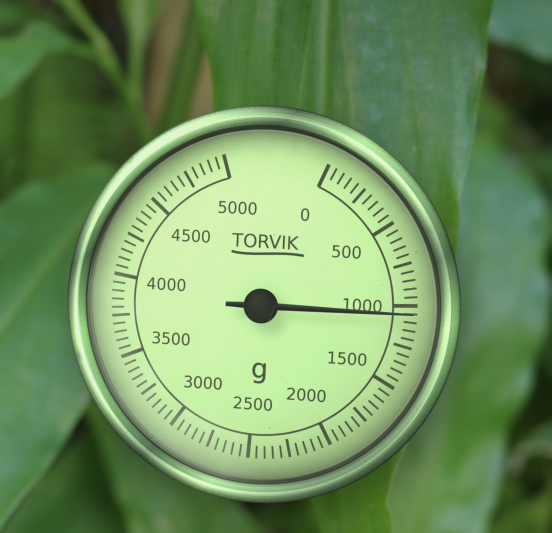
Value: 1050g
